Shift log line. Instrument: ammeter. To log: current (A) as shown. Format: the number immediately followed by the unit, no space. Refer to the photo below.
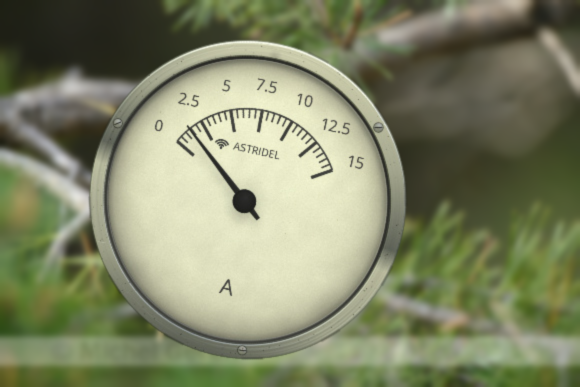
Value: 1.5A
